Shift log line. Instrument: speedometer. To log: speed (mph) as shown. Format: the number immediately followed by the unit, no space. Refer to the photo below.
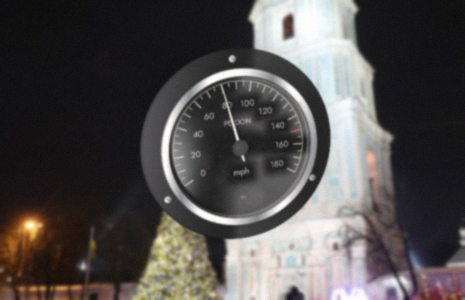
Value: 80mph
